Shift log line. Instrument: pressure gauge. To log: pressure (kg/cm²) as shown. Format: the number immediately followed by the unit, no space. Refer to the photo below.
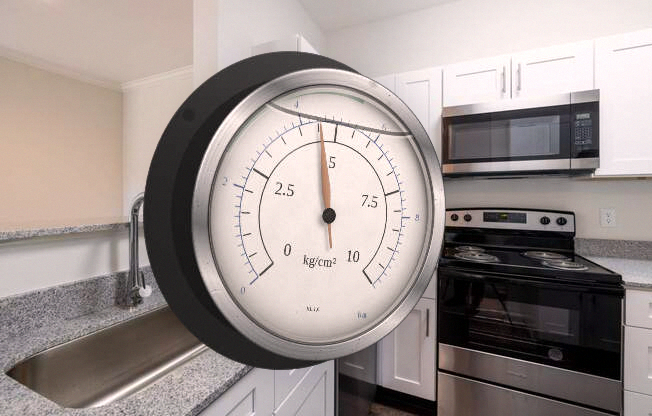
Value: 4.5kg/cm²
